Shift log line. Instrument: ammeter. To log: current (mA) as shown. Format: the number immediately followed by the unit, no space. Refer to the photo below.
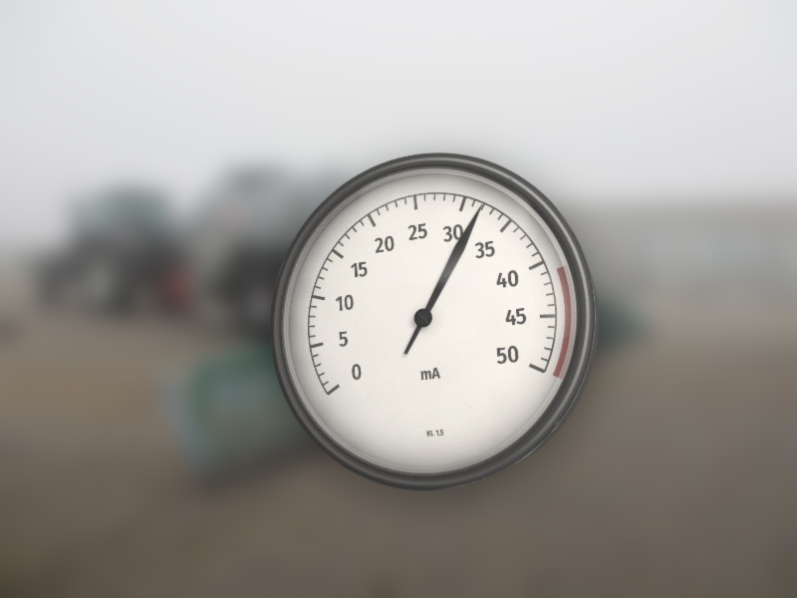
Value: 32mA
